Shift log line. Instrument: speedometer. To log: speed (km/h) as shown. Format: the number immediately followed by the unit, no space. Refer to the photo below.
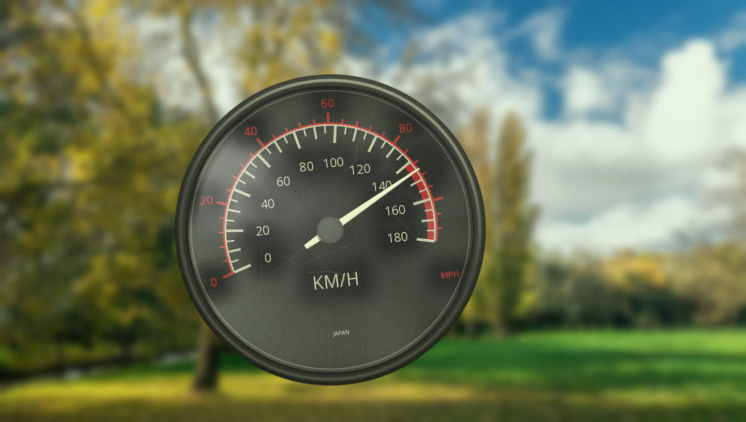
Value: 145km/h
